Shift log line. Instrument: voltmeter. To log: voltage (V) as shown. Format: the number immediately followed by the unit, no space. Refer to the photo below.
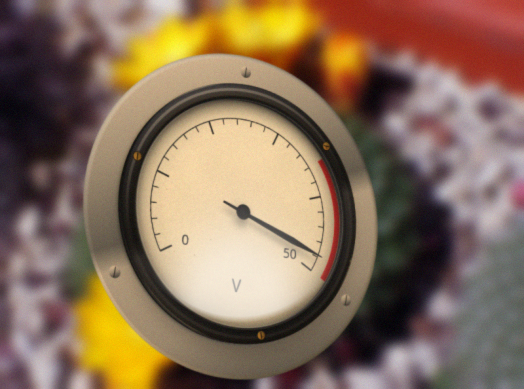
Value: 48V
